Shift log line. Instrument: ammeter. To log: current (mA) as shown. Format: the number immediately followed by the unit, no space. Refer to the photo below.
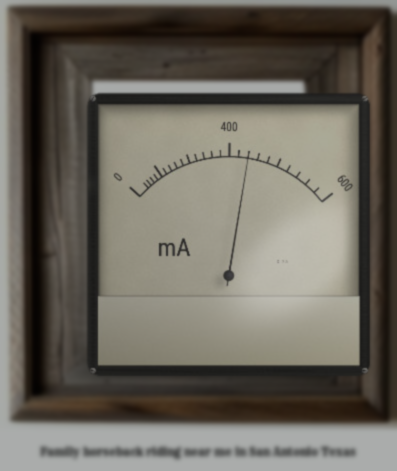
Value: 440mA
